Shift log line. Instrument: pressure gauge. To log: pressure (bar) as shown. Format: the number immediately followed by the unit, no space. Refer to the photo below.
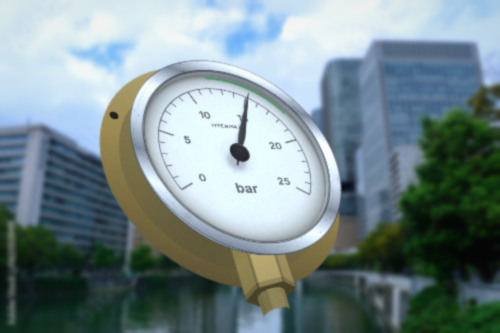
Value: 15bar
